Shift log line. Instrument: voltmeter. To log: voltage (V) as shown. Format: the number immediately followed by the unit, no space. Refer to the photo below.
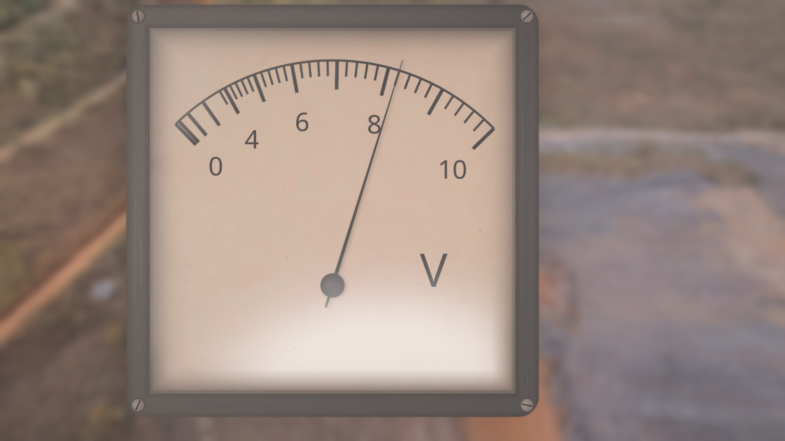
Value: 8.2V
